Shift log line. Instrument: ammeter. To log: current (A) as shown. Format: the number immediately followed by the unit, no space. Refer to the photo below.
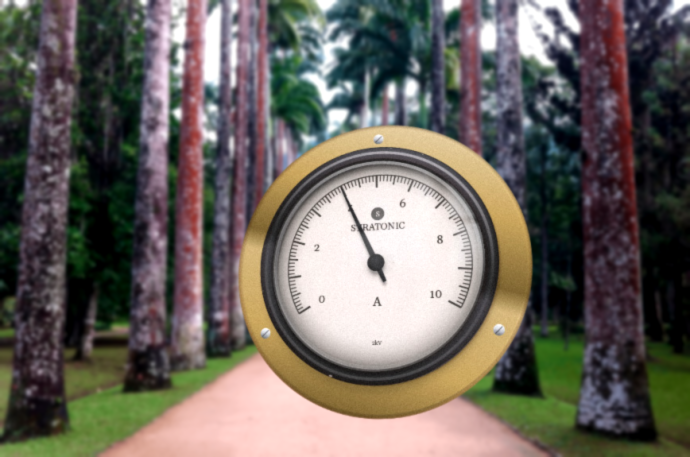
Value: 4A
